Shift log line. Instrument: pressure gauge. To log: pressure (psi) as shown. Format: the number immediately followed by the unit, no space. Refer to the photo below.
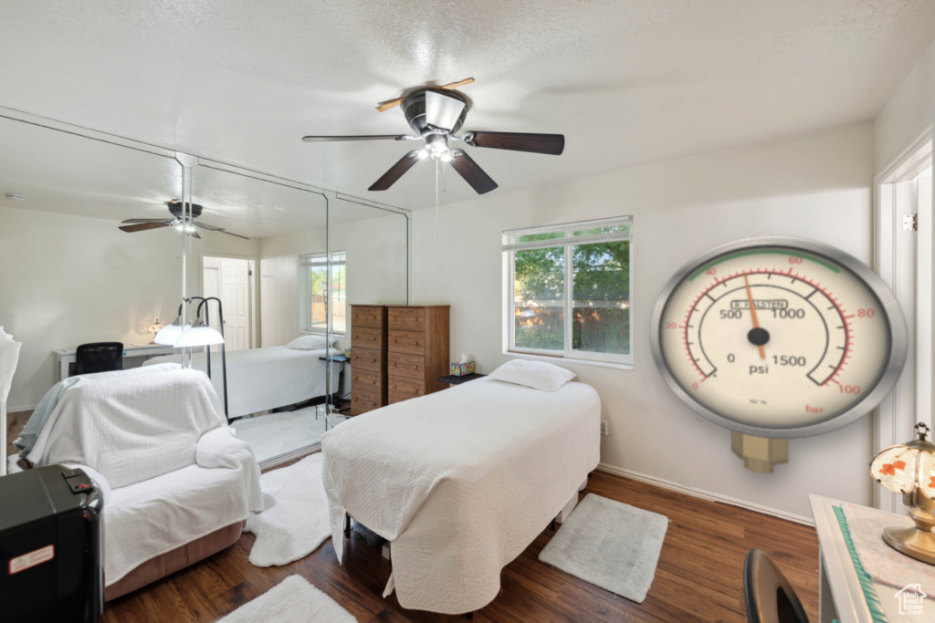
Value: 700psi
